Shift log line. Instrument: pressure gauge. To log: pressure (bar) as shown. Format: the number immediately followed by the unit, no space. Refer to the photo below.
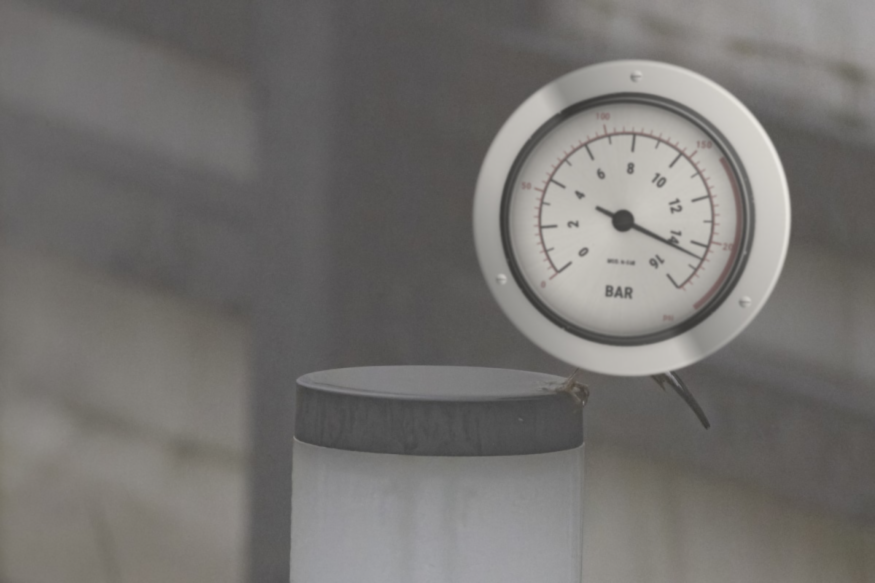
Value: 14.5bar
